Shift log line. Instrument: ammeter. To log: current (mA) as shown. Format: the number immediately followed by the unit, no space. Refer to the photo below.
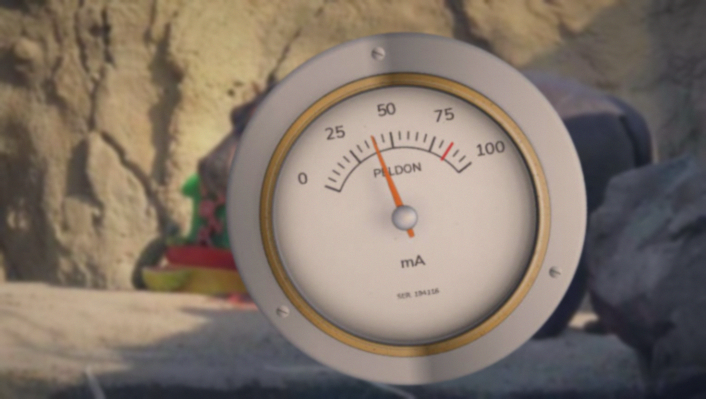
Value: 40mA
